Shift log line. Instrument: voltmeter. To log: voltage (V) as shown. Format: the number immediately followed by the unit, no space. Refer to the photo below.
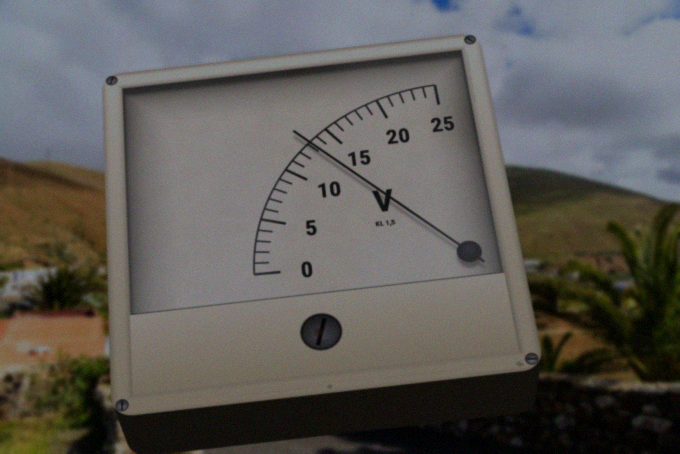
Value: 13V
